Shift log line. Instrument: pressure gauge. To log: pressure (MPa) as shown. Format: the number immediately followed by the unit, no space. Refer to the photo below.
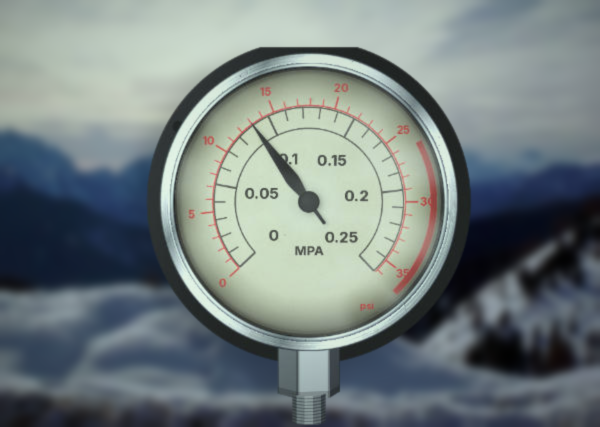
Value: 0.09MPa
